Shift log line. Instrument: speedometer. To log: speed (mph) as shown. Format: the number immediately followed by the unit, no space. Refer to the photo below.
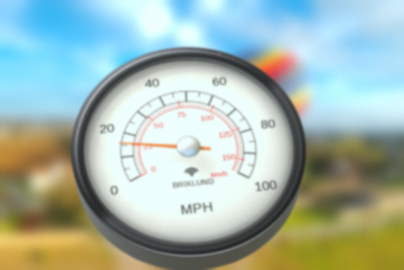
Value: 15mph
